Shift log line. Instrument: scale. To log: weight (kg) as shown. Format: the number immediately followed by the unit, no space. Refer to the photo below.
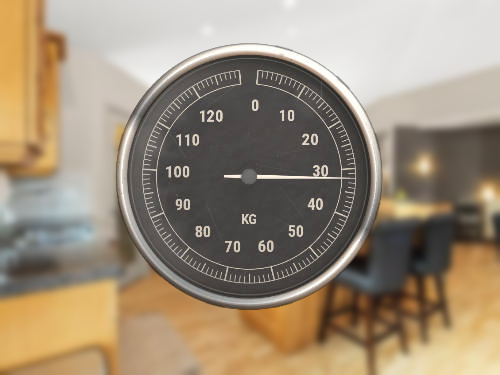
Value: 32kg
